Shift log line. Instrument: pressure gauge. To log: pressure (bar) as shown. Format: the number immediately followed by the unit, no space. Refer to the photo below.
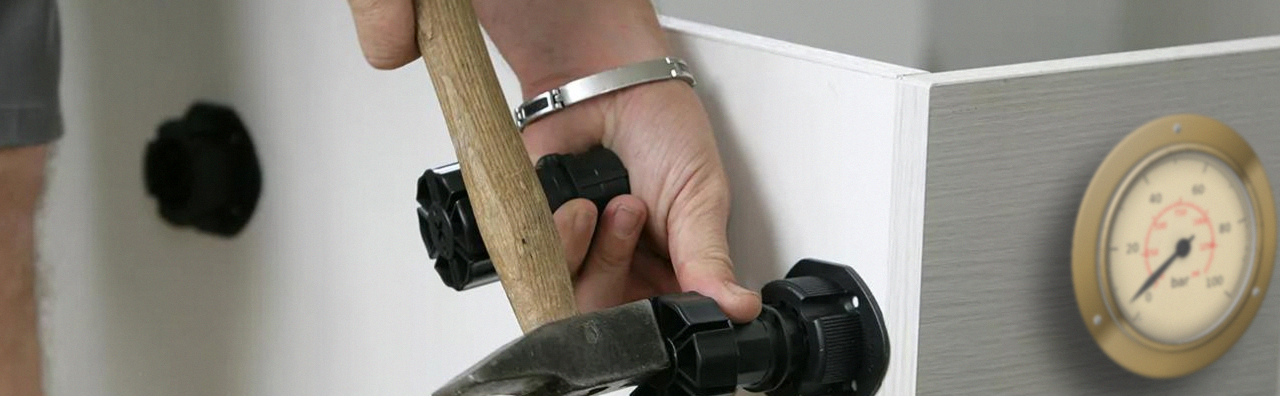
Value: 5bar
